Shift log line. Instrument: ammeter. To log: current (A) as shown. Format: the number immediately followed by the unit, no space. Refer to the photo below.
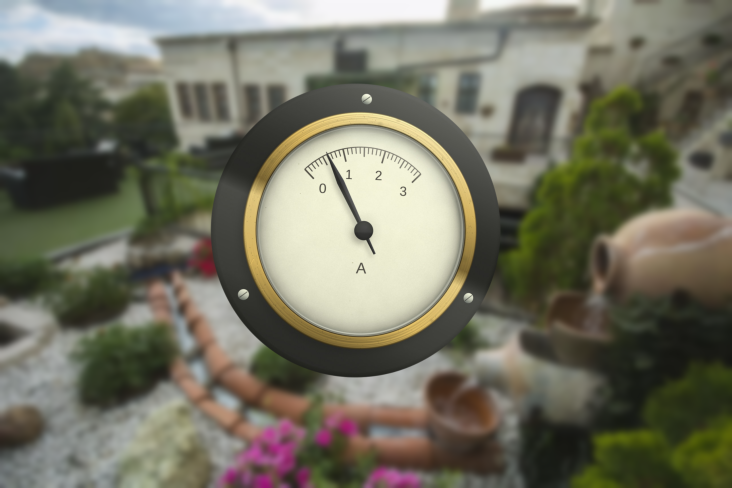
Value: 0.6A
